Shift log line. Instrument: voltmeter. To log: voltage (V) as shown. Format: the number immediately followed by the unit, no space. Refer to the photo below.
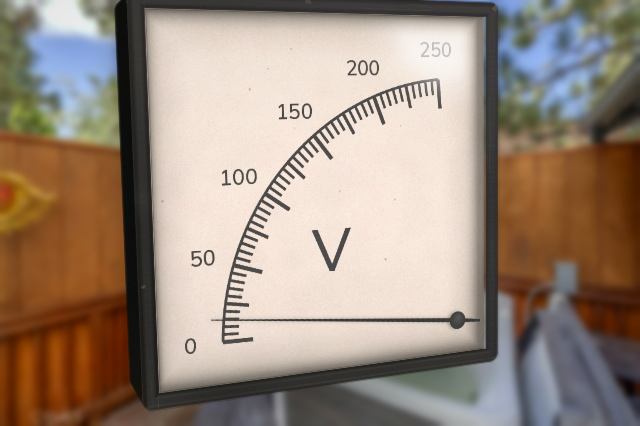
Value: 15V
